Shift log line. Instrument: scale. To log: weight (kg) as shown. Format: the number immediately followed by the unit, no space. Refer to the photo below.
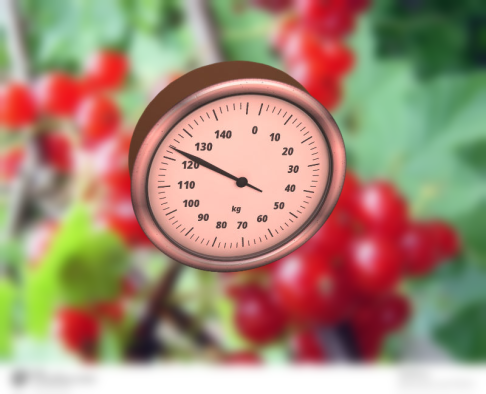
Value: 124kg
